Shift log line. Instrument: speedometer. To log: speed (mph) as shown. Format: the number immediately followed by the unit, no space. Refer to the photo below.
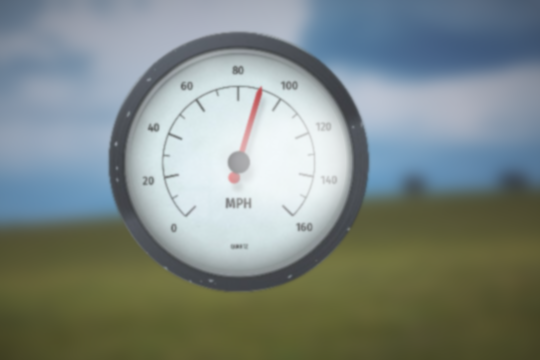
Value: 90mph
